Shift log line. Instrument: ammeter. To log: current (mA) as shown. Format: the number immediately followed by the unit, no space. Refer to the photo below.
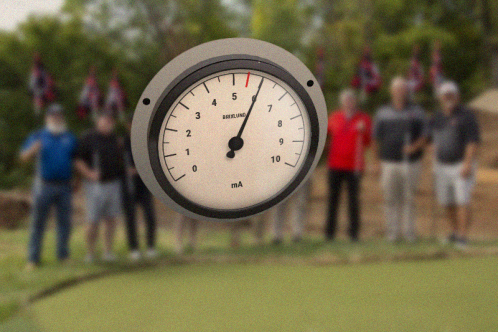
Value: 6mA
